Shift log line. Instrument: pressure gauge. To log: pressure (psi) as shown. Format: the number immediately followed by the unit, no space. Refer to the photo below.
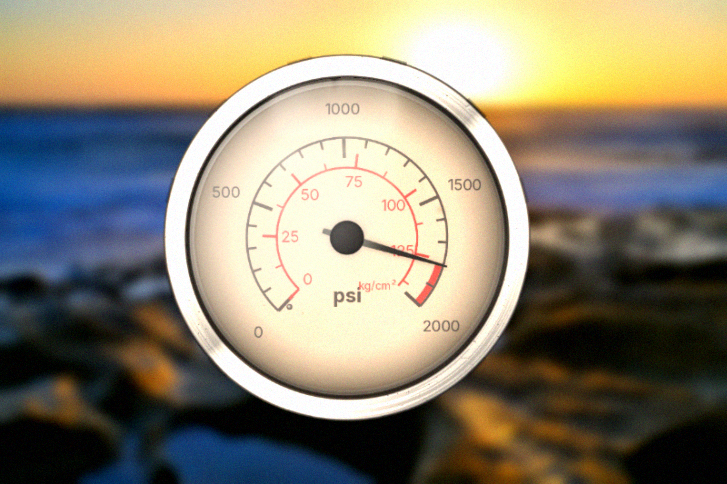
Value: 1800psi
